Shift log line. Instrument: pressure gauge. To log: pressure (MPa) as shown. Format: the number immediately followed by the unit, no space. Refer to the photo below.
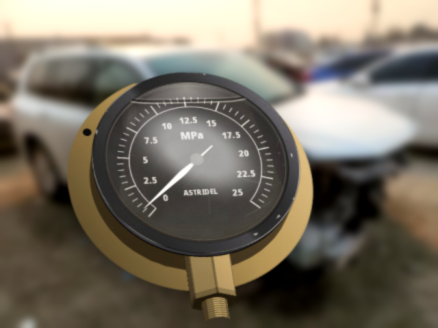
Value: 0.5MPa
